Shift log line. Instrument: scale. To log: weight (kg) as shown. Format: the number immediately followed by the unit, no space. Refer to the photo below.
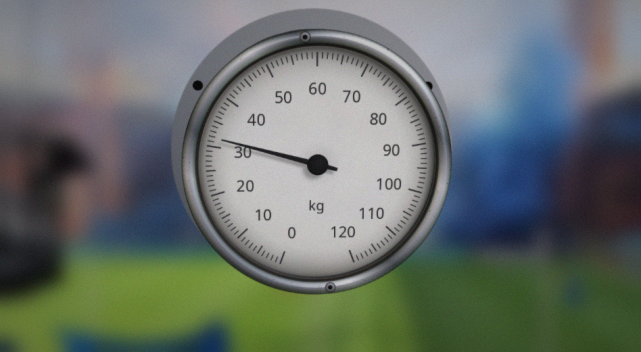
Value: 32kg
